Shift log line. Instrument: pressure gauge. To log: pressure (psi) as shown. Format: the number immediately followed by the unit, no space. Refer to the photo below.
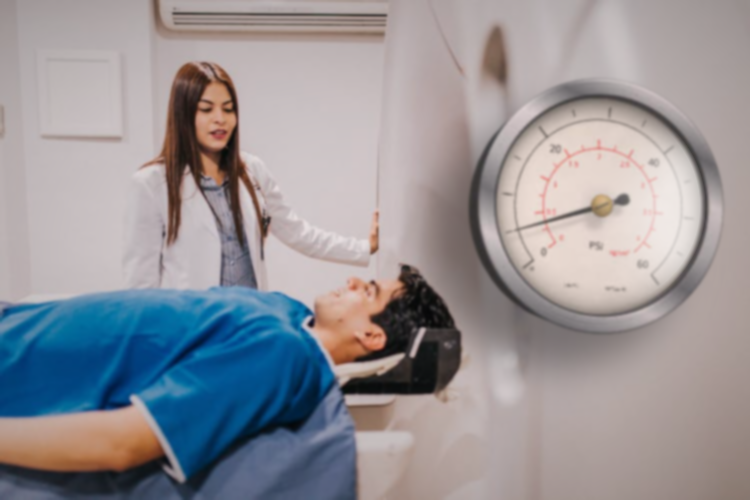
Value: 5psi
